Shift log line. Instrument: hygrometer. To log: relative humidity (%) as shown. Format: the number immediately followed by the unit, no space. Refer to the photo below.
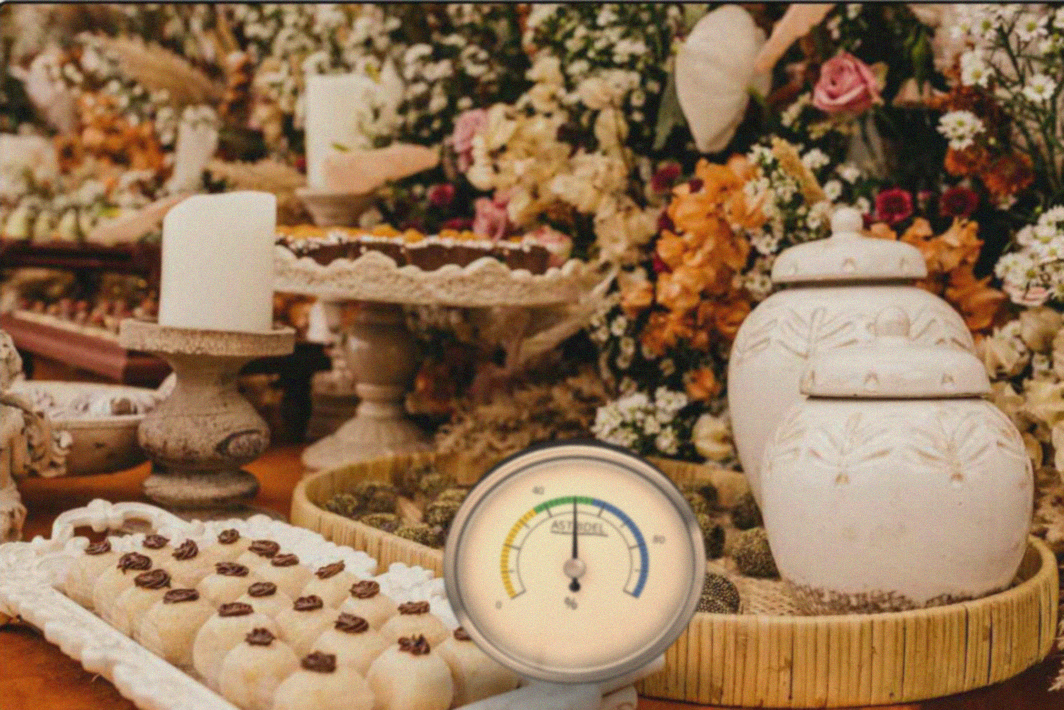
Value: 50%
